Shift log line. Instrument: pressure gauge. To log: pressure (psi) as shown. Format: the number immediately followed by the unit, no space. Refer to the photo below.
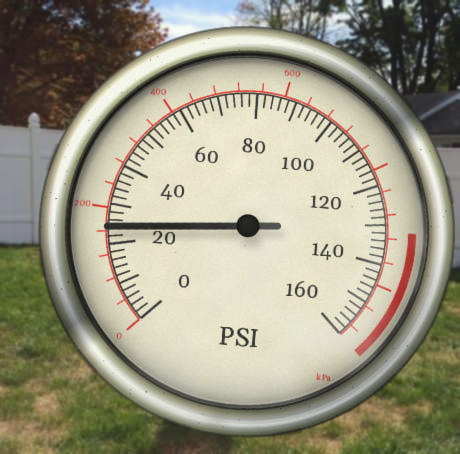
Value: 24psi
